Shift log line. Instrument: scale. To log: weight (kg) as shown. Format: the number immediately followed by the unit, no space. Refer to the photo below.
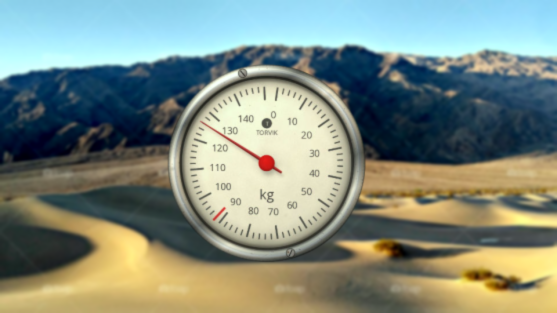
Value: 126kg
